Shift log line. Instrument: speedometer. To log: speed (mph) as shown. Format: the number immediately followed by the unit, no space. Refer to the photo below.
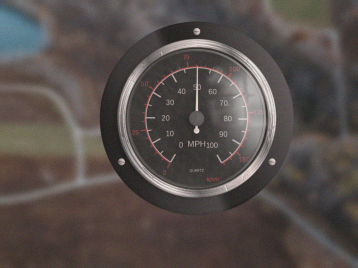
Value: 50mph
